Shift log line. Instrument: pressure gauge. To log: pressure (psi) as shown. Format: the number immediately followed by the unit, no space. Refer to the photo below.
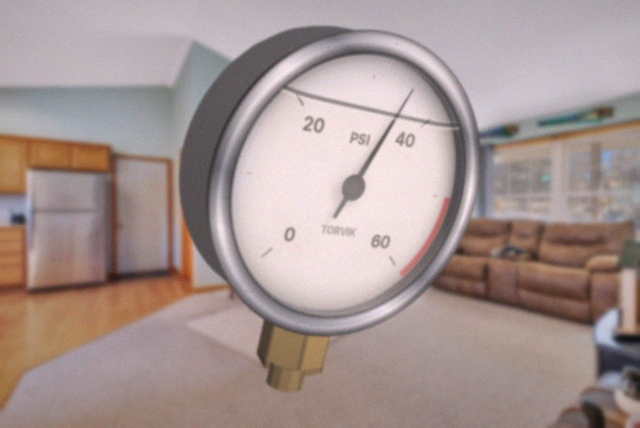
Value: 35psi
